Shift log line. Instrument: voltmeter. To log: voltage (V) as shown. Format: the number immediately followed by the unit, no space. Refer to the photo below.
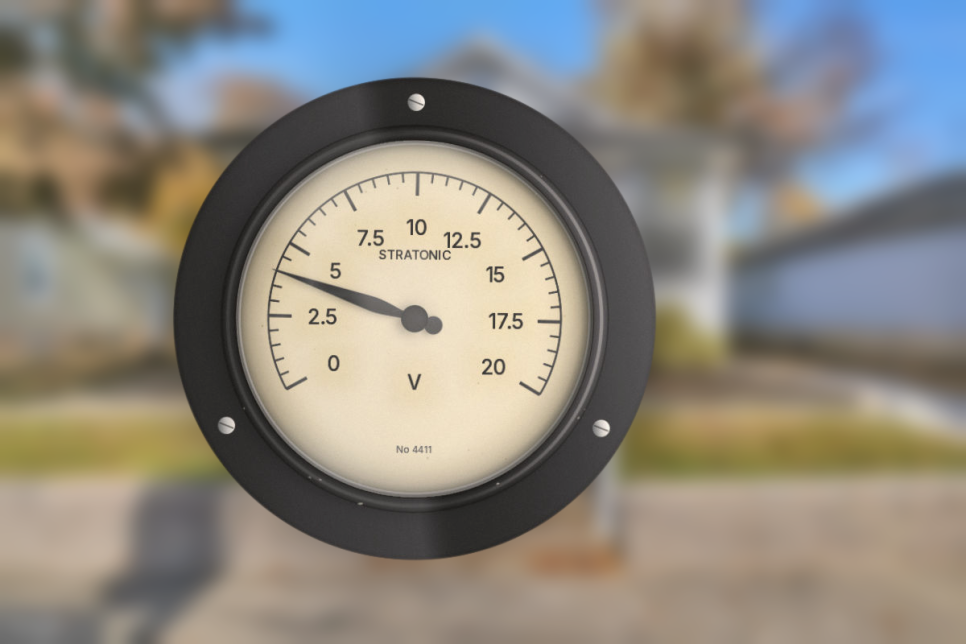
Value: 4V
